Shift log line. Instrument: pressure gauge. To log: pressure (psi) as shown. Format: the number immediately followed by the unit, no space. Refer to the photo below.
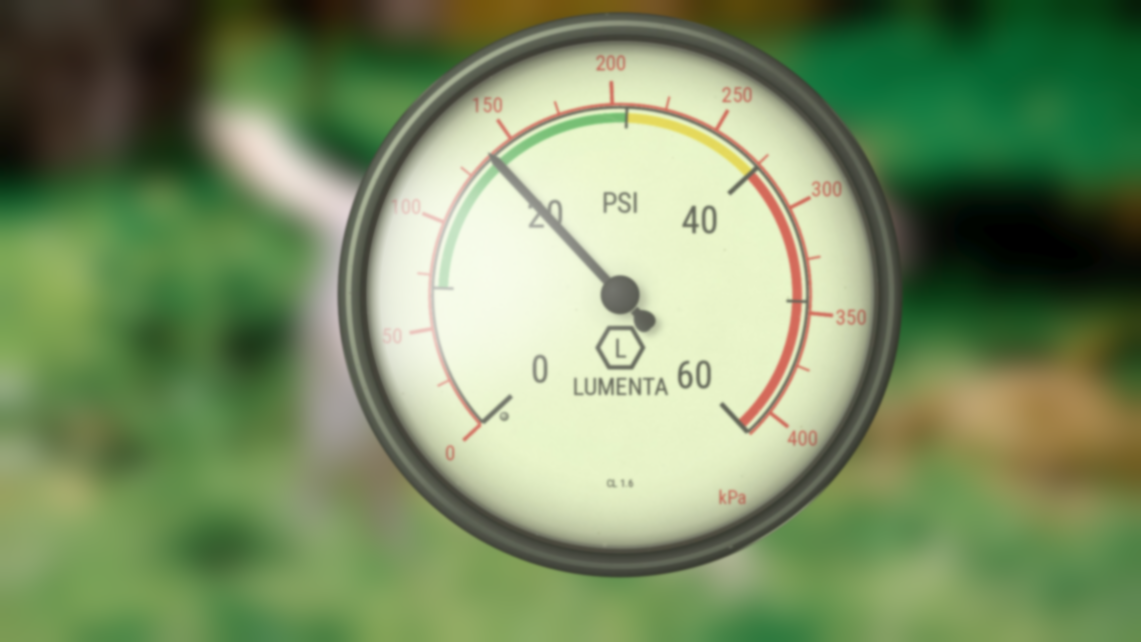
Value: 20psi
